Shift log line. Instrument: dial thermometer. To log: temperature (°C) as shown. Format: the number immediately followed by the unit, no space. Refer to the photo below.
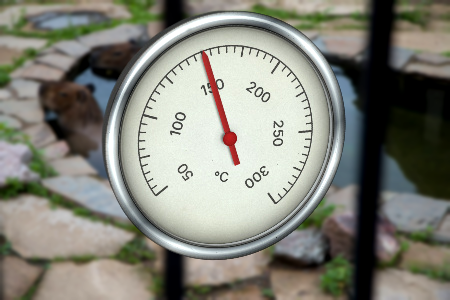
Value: 150°C
